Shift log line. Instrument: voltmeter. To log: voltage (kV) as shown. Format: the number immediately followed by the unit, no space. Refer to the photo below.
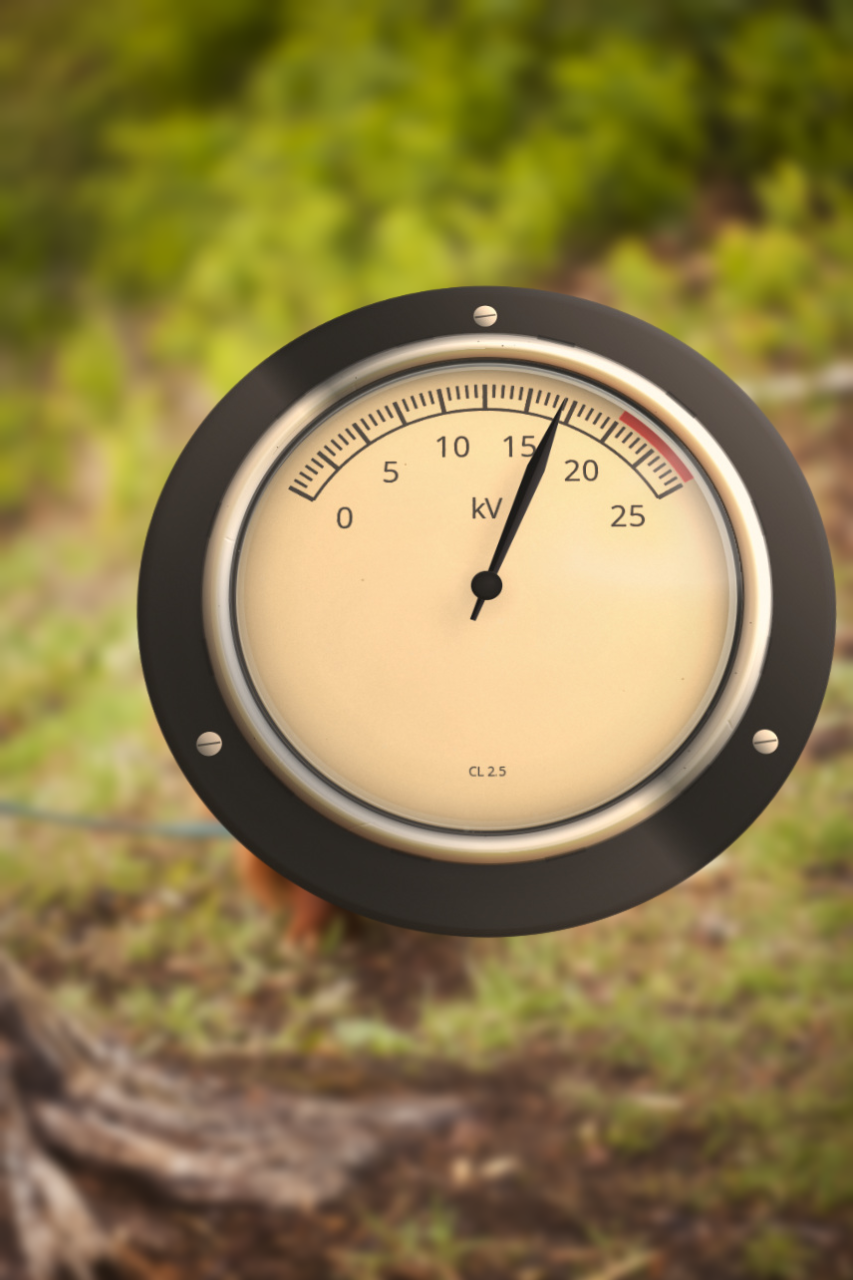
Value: 17kV
